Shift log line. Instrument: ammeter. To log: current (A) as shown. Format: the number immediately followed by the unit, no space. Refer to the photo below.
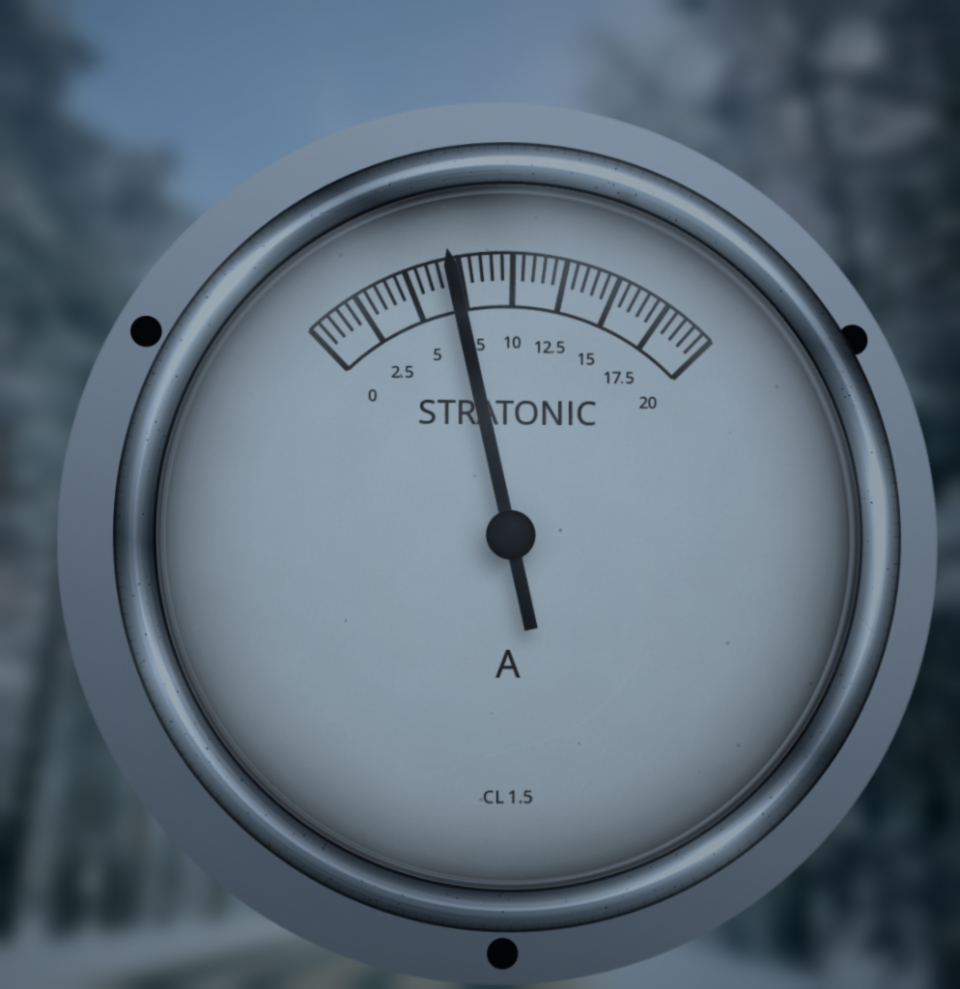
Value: 7A
